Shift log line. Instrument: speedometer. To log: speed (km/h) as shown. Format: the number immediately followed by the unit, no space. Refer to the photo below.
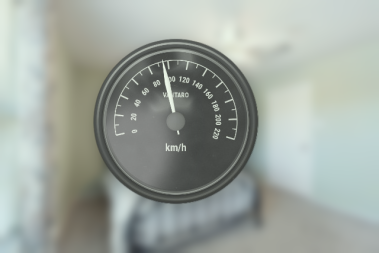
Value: 95km/h
